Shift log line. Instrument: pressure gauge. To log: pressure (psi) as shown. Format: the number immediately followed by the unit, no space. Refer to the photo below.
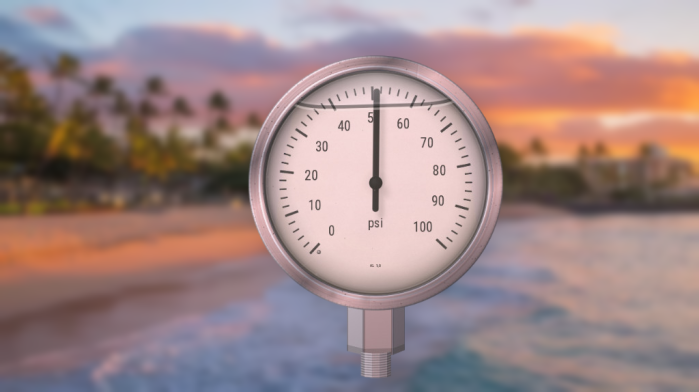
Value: 51psi
